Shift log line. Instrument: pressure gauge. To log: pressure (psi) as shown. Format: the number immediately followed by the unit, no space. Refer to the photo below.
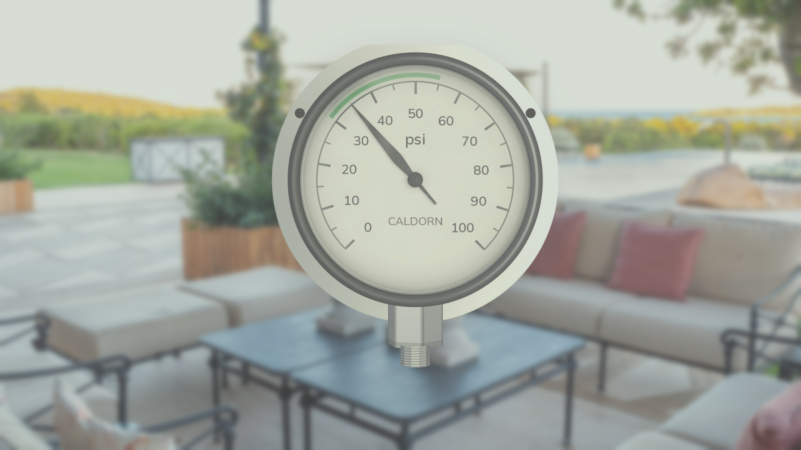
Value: 35psi
